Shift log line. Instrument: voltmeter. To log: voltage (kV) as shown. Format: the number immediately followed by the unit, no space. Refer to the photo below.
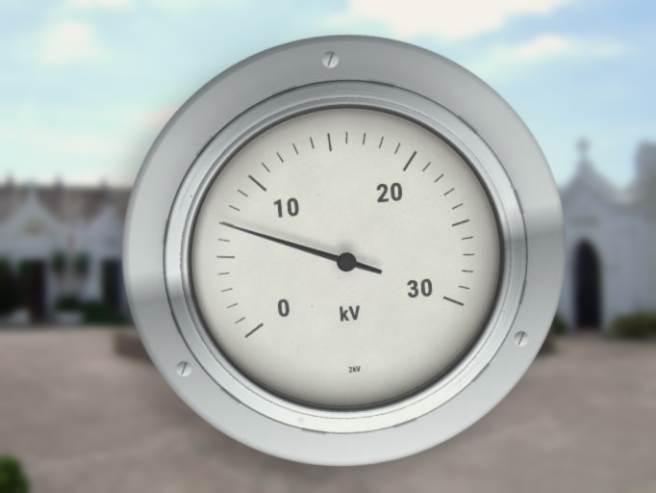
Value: 7kV
